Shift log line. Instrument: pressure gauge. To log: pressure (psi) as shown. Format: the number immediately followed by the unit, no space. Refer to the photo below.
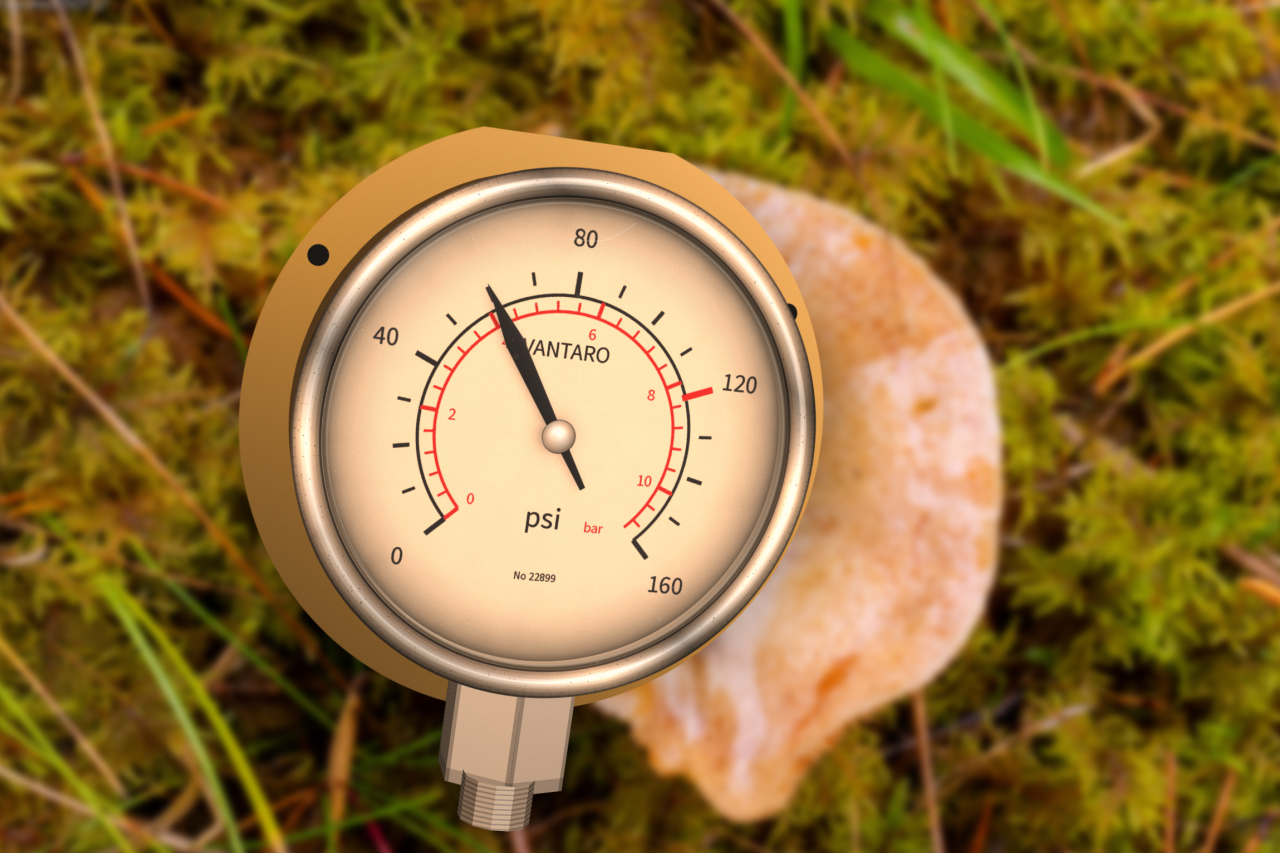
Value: 60psi
